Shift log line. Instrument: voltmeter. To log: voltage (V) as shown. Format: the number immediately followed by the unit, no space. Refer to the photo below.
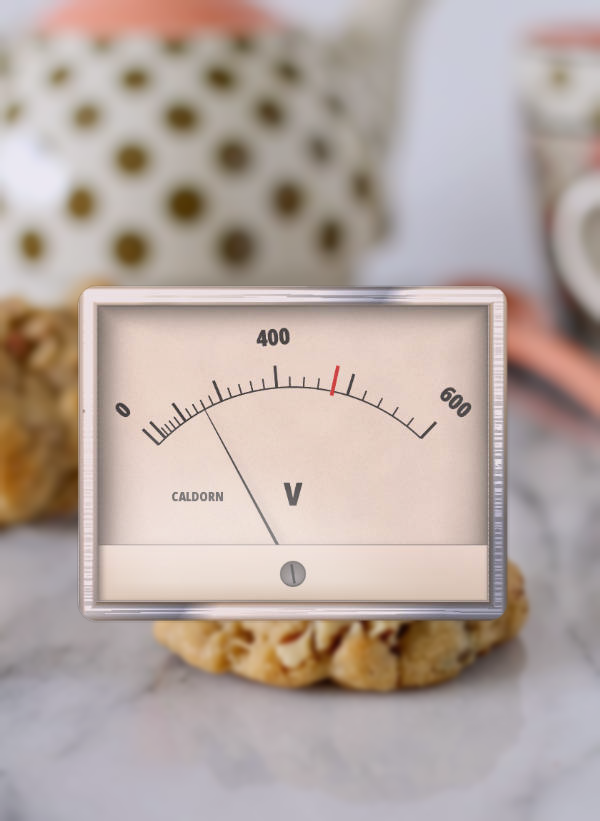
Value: 260V
